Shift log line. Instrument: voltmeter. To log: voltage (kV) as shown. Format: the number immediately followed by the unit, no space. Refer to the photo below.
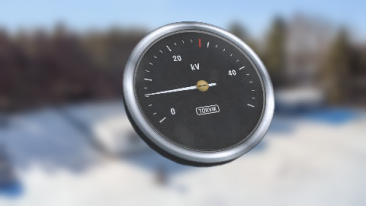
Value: 6kV
